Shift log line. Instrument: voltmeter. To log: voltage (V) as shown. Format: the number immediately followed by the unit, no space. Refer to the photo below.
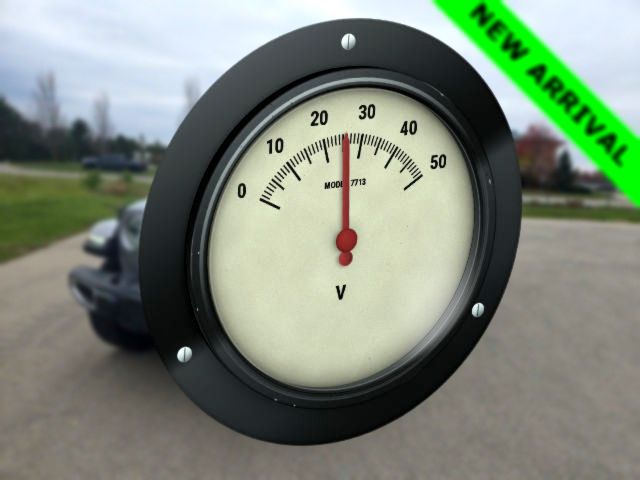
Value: 25V
